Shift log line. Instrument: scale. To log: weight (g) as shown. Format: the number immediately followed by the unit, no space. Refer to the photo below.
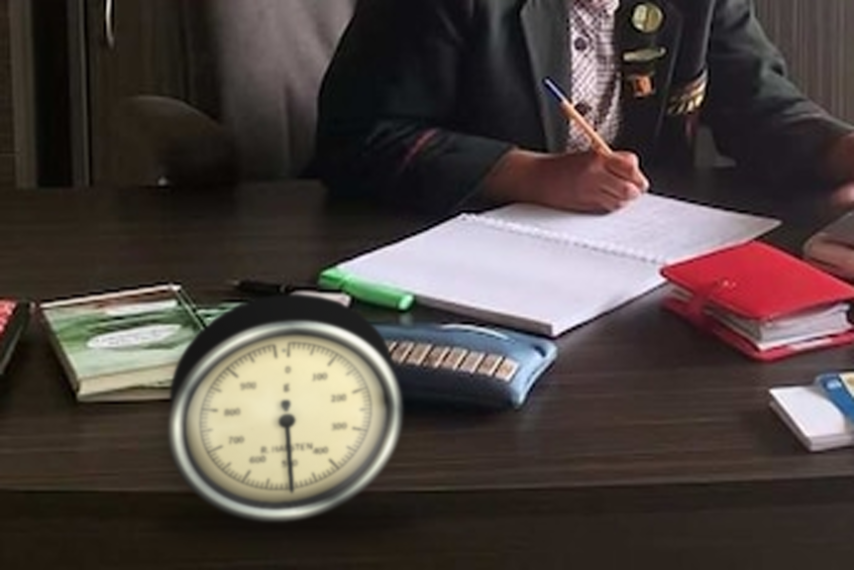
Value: 500g
